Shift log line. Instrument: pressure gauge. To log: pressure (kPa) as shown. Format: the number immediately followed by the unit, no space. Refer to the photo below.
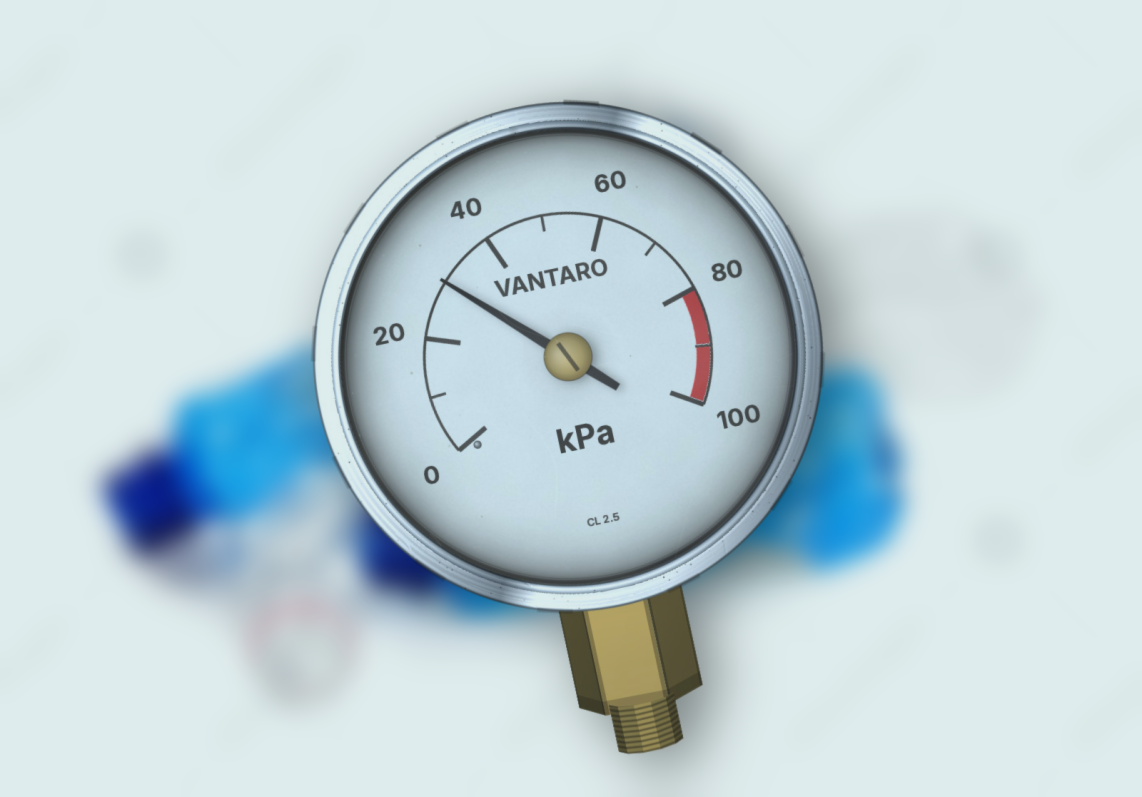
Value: 30kPa
